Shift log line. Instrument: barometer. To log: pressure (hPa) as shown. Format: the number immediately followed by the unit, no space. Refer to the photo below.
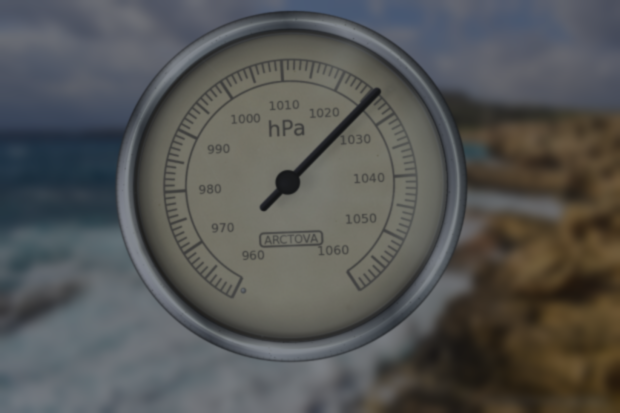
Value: 1026hPa
